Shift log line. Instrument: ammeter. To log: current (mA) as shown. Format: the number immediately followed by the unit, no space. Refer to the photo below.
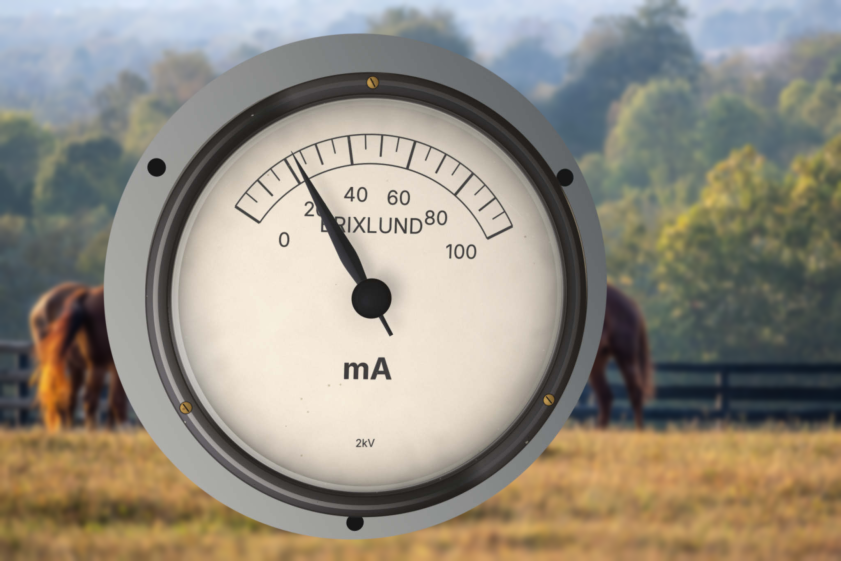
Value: 22.5mA
